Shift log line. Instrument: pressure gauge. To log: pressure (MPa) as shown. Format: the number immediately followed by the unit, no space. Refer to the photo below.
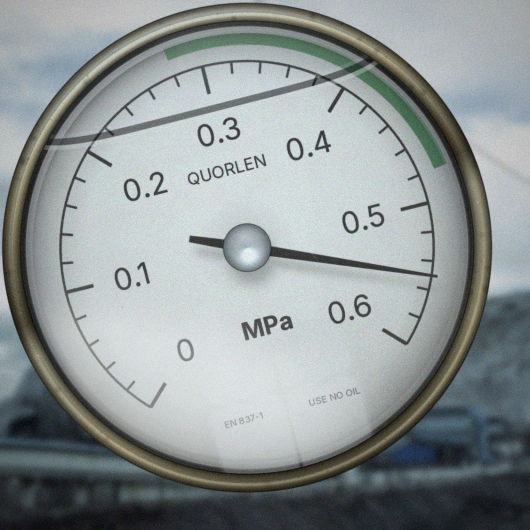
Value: 0.55MPa
